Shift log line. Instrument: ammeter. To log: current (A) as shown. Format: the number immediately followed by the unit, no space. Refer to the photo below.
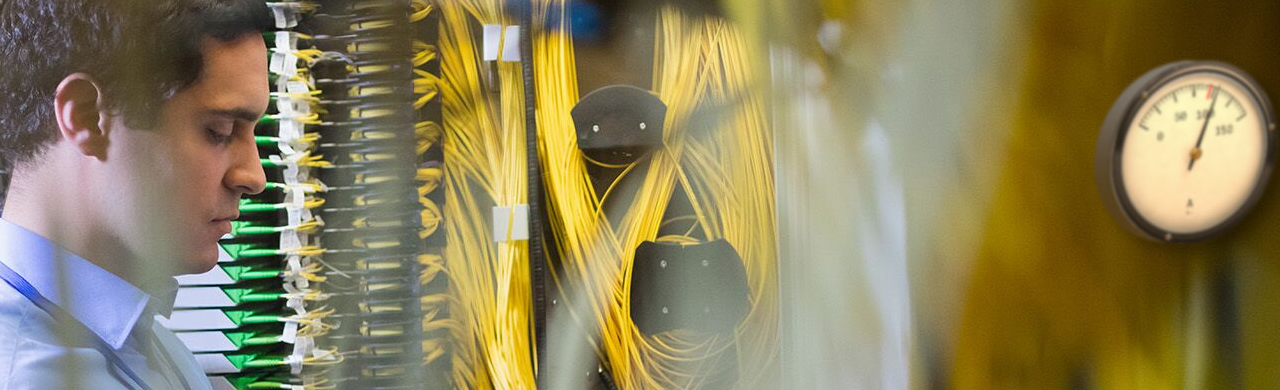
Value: 100A
